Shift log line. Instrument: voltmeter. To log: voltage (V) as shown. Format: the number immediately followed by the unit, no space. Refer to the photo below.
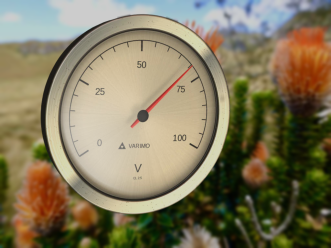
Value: 70V
